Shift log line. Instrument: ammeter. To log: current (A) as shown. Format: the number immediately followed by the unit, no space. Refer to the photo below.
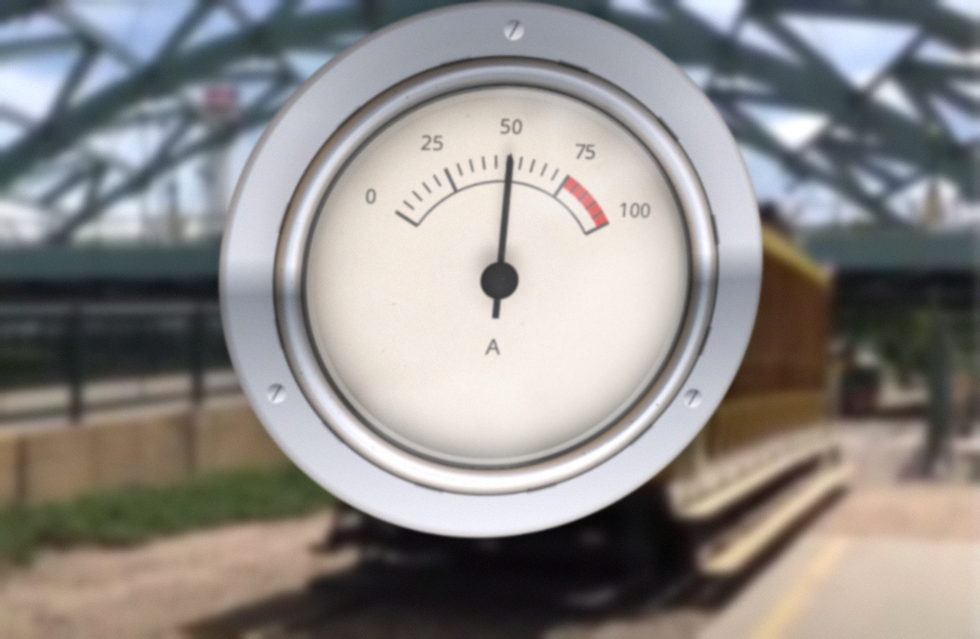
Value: 50A
